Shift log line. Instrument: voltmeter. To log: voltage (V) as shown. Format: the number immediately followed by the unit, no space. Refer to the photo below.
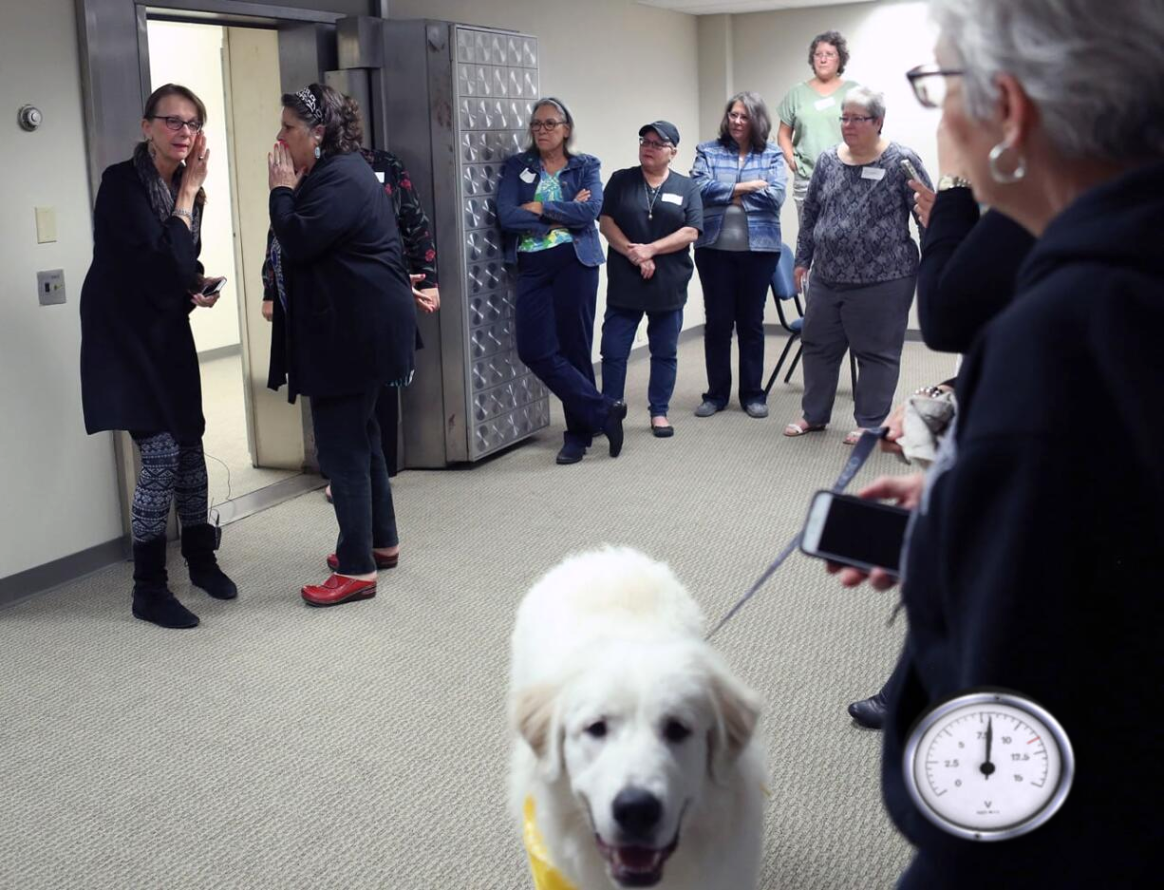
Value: 8V
